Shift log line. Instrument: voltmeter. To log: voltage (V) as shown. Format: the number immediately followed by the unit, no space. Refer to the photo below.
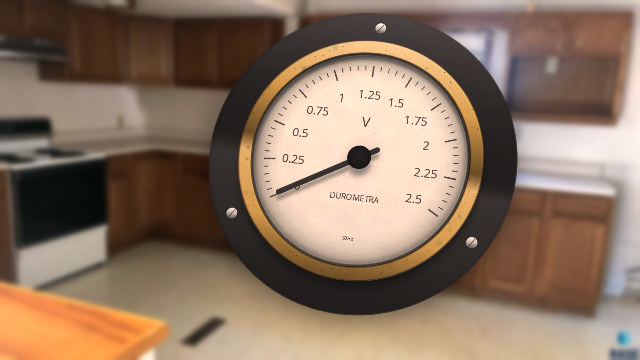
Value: 0V
